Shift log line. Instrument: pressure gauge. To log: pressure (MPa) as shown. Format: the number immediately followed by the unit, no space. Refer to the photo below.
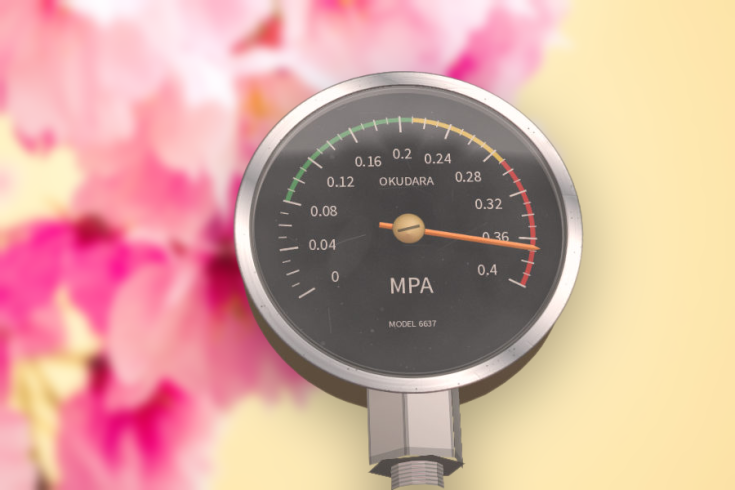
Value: 0.37MPa
